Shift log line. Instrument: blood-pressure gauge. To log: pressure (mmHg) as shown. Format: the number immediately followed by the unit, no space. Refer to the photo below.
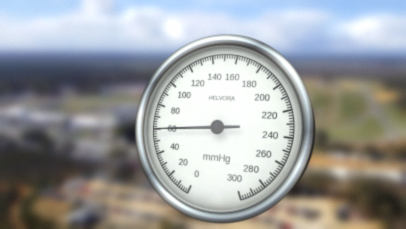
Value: 60mmHg
